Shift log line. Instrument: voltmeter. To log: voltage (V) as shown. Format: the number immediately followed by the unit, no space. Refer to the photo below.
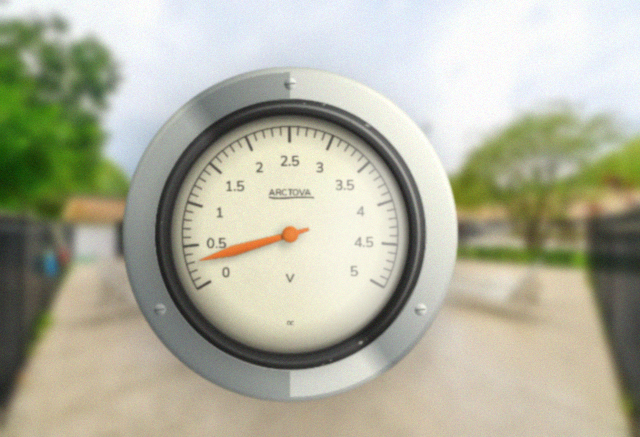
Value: 0.3V
